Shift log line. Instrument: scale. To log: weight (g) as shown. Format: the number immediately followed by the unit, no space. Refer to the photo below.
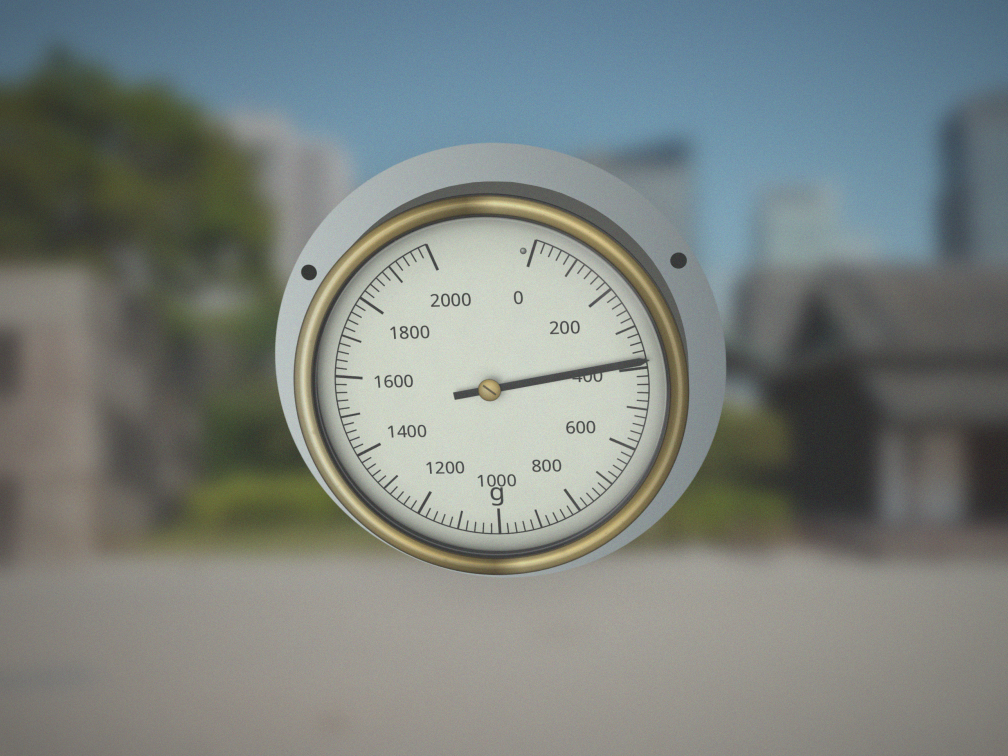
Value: 380g
